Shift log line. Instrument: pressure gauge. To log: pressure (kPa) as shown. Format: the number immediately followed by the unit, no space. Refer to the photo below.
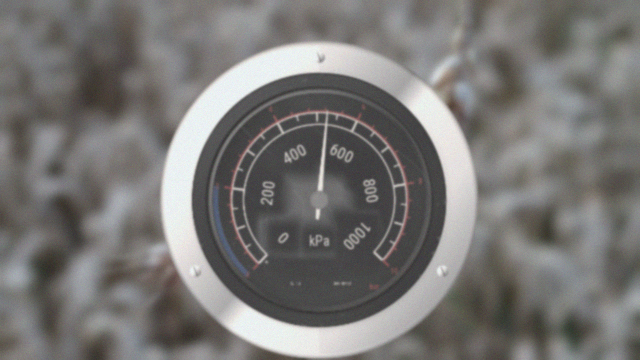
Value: 525kPa
